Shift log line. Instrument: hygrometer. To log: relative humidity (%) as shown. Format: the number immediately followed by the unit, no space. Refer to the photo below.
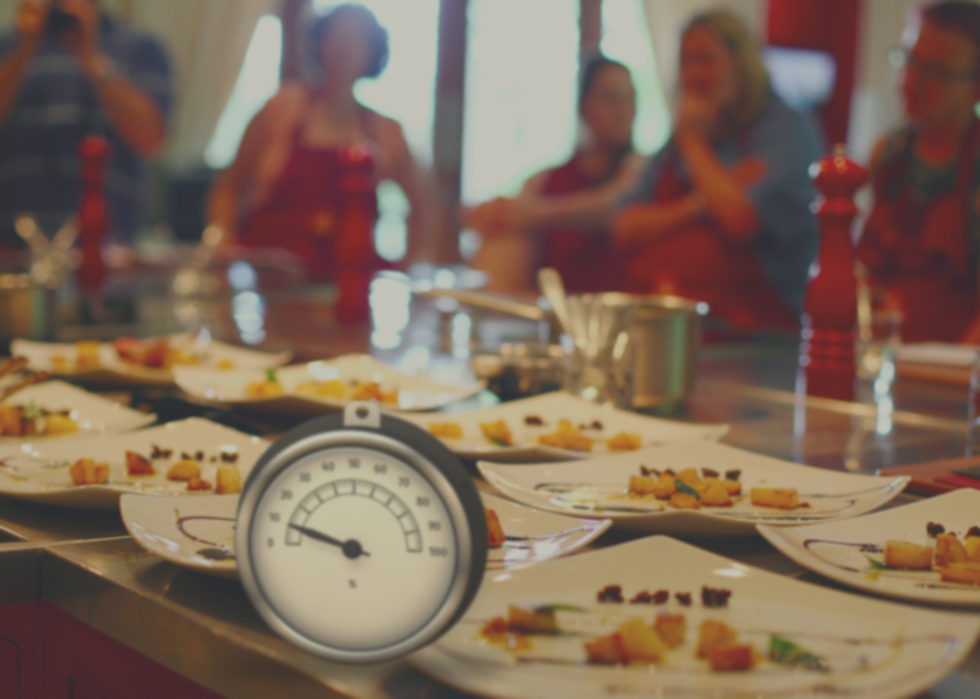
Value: 10%
